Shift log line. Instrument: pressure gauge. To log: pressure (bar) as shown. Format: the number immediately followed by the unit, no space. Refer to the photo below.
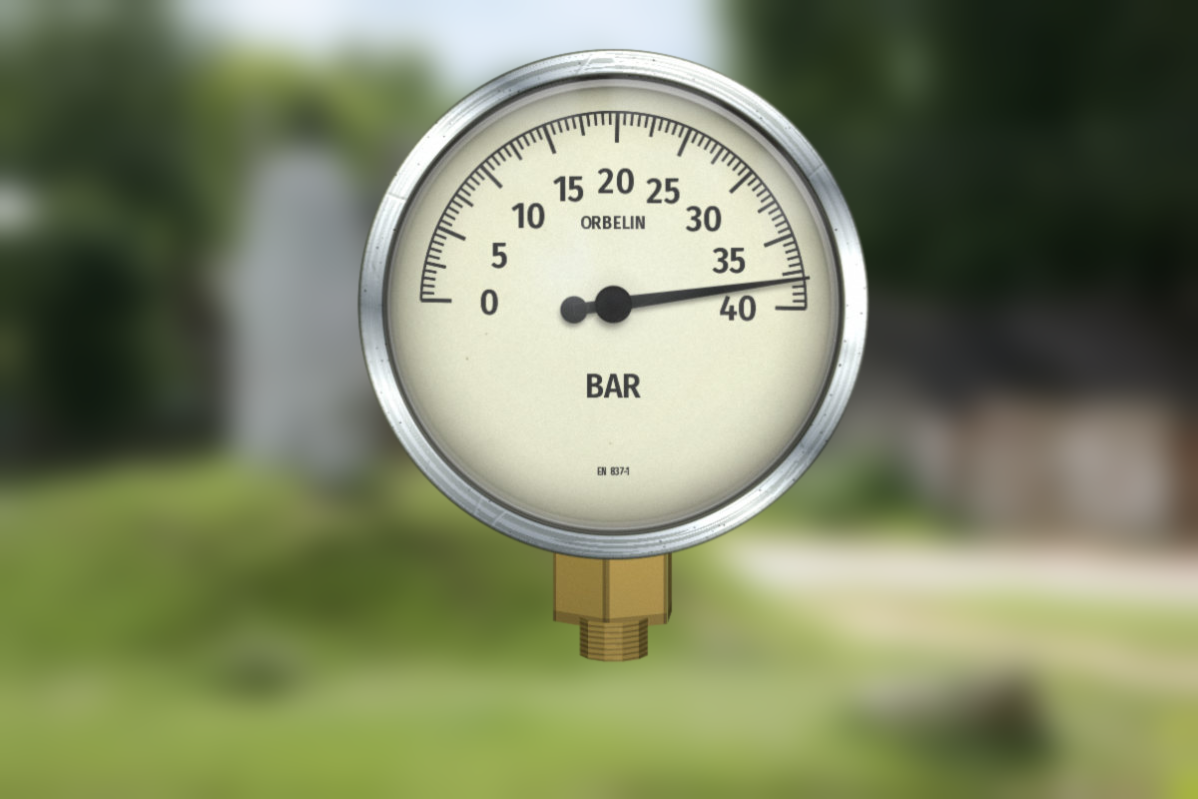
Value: 38bar
